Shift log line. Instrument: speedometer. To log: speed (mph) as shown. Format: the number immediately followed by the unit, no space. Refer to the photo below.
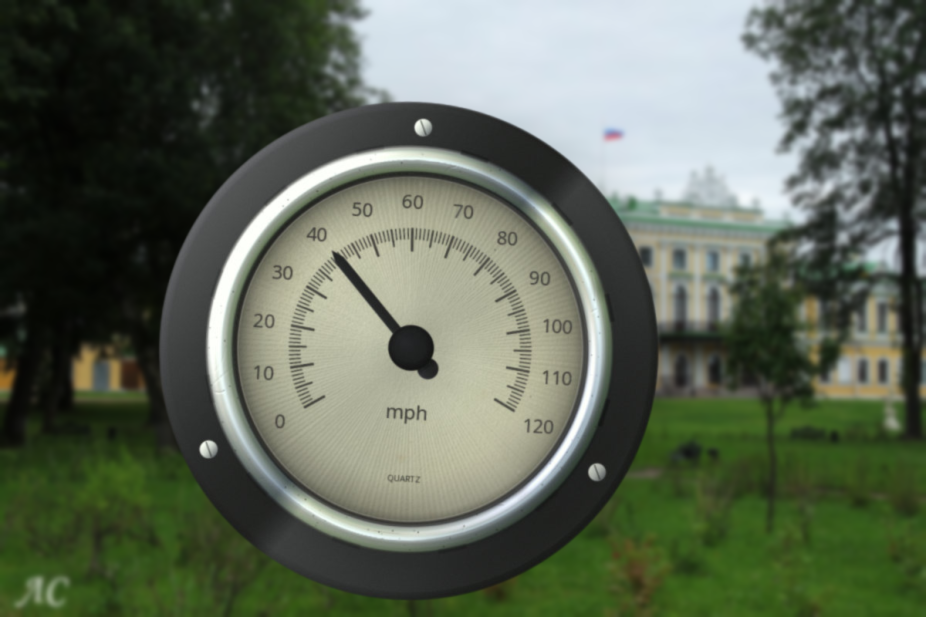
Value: 40mph
